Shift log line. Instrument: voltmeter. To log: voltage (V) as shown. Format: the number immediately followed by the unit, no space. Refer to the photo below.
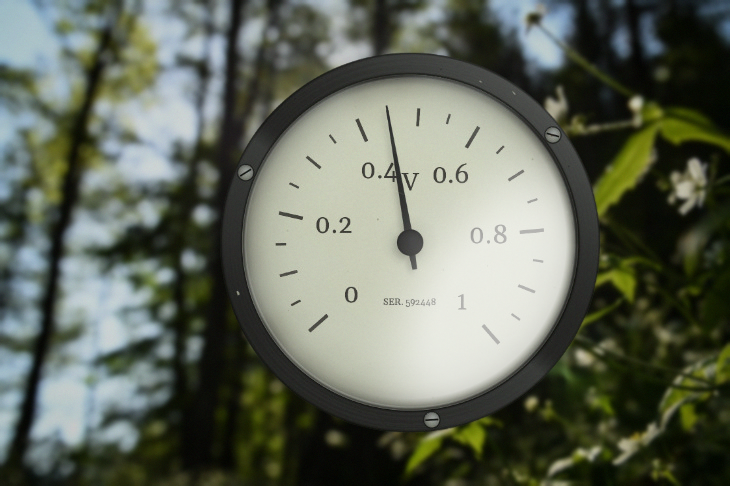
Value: 0.45V
